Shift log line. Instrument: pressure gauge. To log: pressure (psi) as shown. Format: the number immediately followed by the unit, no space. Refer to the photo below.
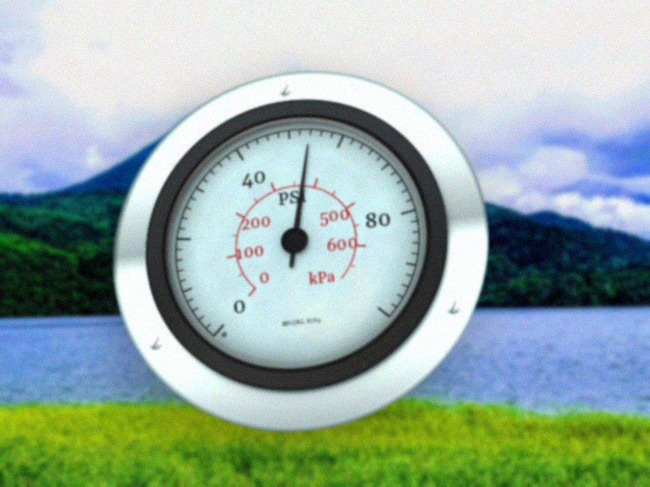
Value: 54psi
